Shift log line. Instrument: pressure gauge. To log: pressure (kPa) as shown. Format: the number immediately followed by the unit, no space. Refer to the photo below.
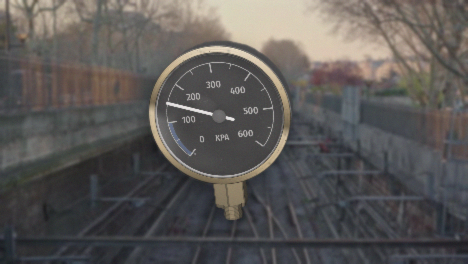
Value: 150kPa
